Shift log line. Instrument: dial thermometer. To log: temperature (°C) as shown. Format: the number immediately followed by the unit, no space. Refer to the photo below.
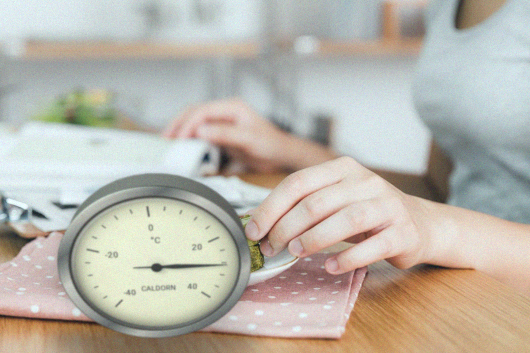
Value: 28°C
